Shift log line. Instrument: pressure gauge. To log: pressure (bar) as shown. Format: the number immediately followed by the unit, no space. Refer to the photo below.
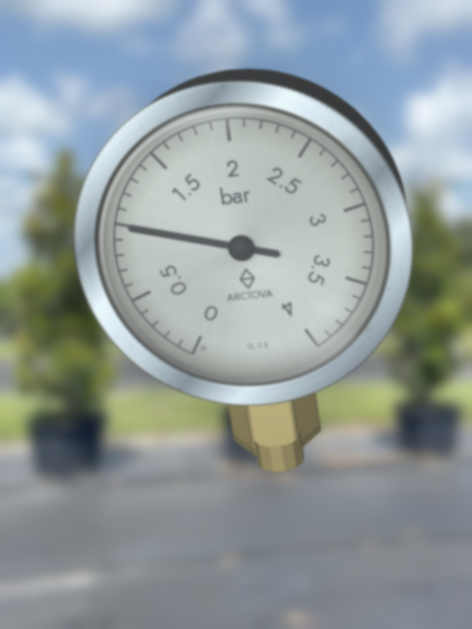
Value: 1bar
